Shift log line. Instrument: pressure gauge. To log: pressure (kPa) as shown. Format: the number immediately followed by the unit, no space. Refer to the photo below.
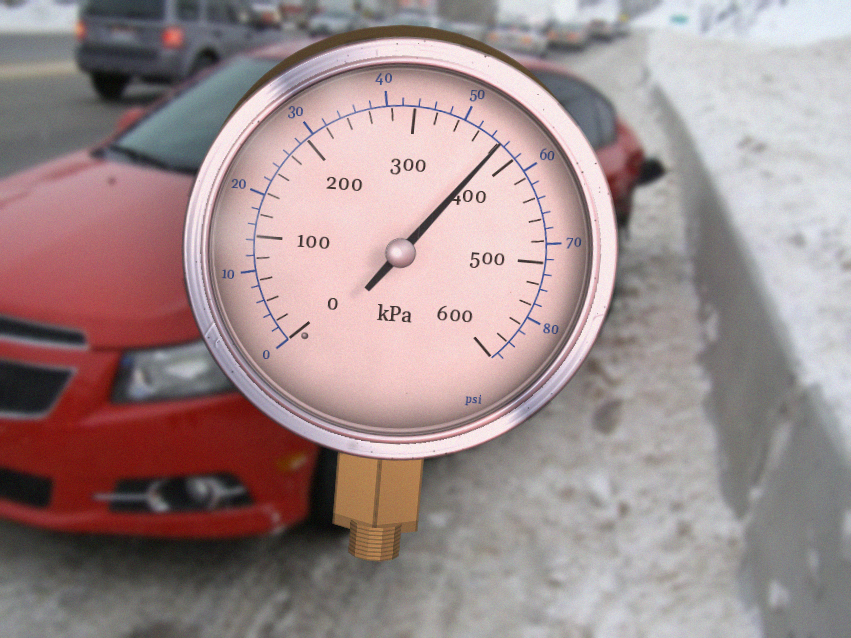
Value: 380kPa
